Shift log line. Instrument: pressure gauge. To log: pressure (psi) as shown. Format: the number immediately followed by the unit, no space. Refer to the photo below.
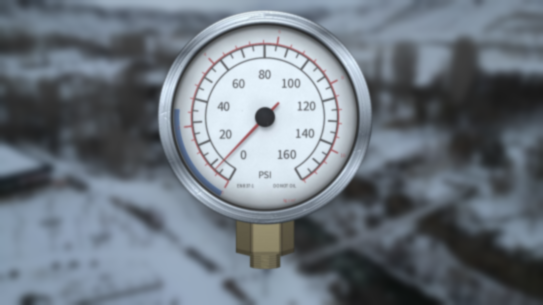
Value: 7.5psi
